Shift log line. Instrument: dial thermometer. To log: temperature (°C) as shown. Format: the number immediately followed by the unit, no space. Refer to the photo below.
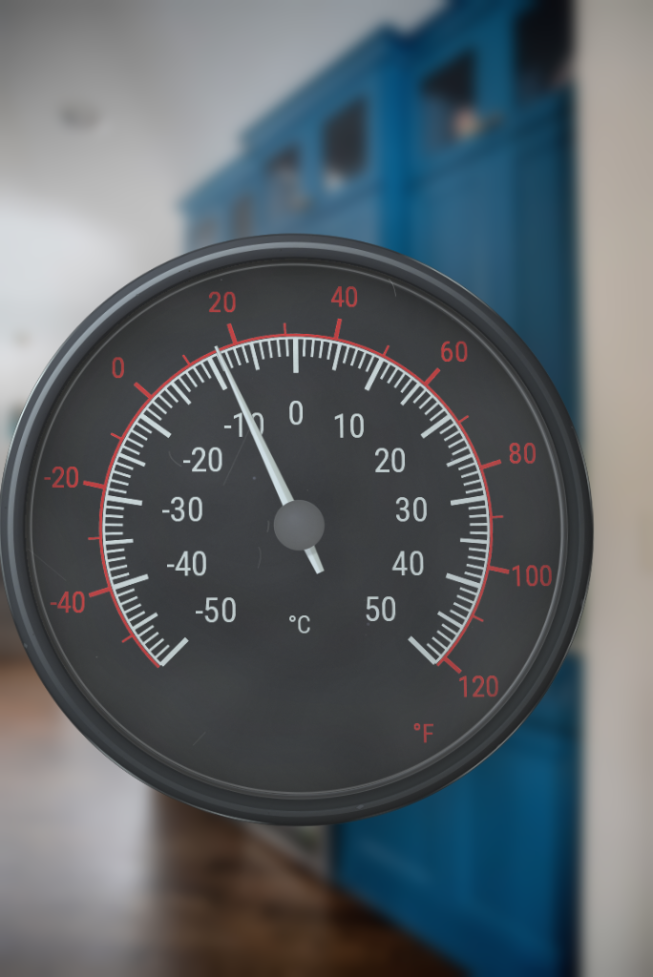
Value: -9°C
